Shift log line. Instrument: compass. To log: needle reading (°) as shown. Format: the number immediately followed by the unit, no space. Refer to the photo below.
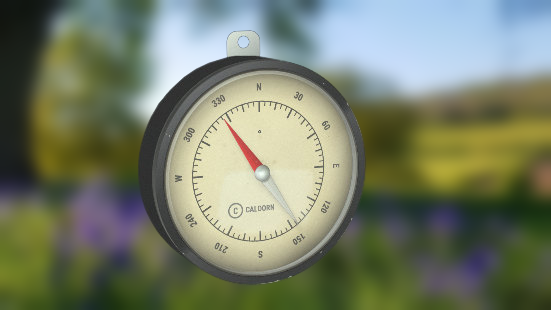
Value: 325°
